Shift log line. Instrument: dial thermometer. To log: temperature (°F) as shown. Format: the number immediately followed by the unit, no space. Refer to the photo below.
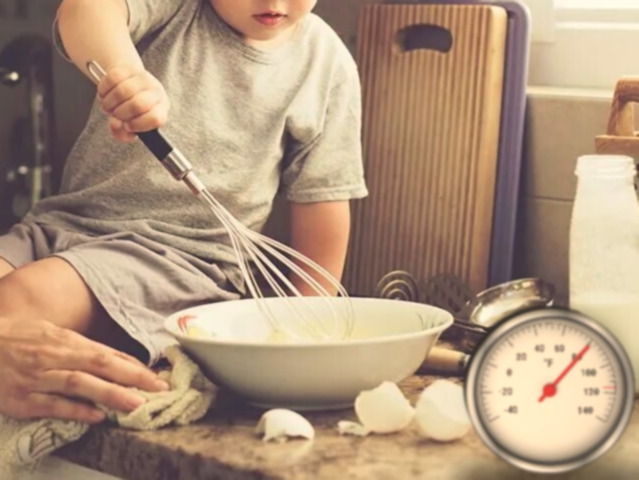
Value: 80°F
